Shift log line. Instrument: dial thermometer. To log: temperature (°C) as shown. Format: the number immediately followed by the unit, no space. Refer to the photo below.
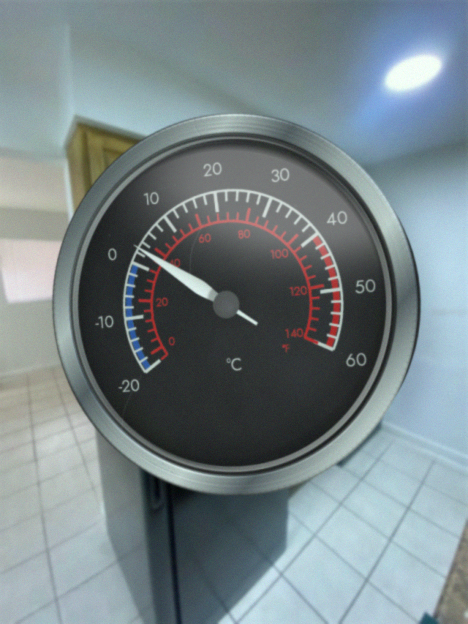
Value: 3°C
